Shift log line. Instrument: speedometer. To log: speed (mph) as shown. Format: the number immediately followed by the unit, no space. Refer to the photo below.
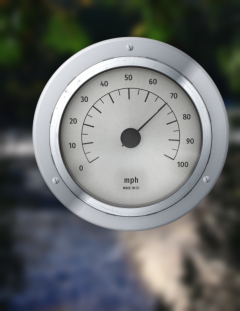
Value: 70mph
